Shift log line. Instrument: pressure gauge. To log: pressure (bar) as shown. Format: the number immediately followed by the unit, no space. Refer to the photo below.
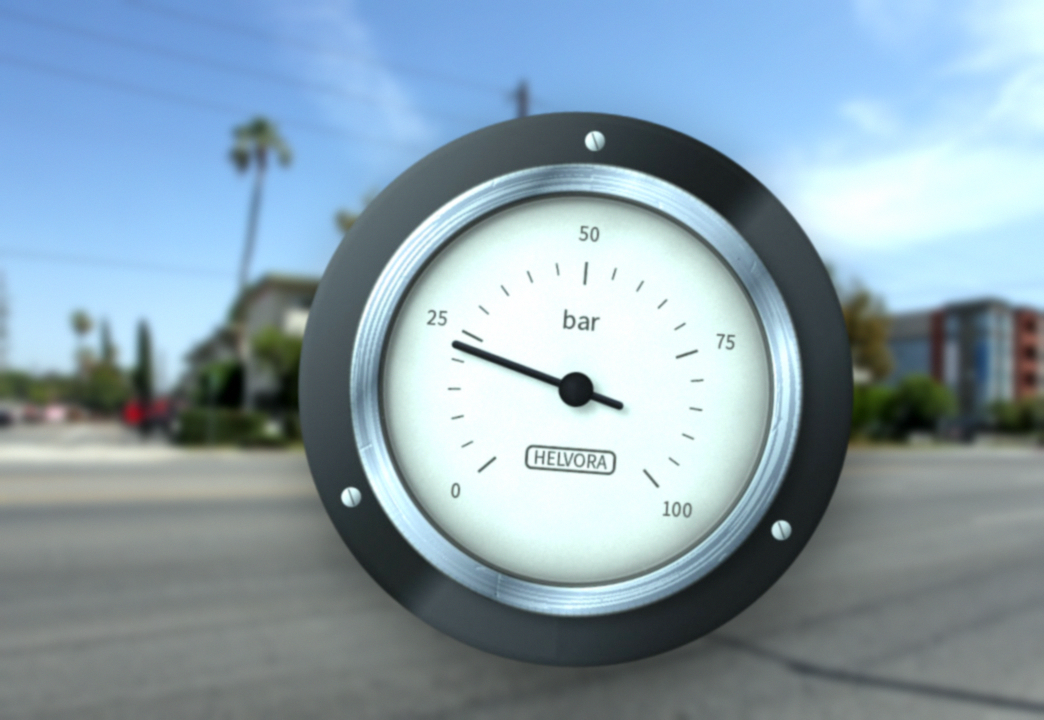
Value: 22.5bar
